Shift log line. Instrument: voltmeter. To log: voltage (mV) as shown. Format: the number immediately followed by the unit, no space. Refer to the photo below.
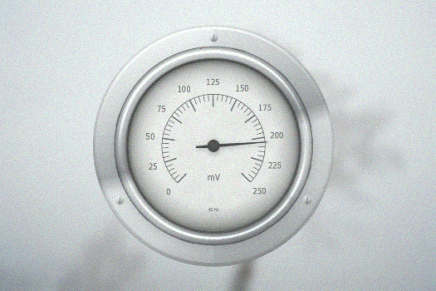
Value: 205mV
